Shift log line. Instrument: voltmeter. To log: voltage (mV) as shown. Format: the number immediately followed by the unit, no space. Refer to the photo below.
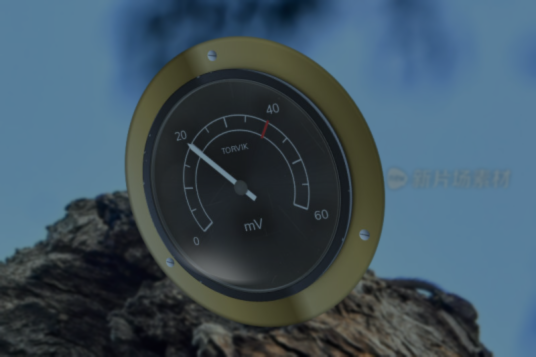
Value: 20mV
